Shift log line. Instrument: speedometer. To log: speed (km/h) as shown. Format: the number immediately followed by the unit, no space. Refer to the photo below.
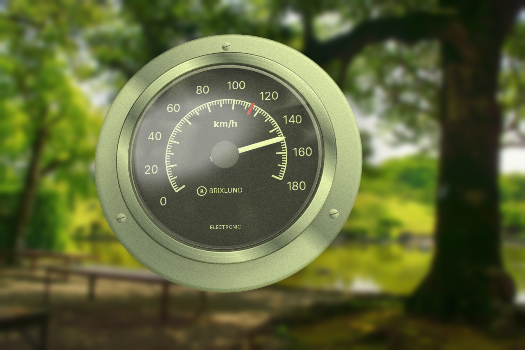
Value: 150km/h
